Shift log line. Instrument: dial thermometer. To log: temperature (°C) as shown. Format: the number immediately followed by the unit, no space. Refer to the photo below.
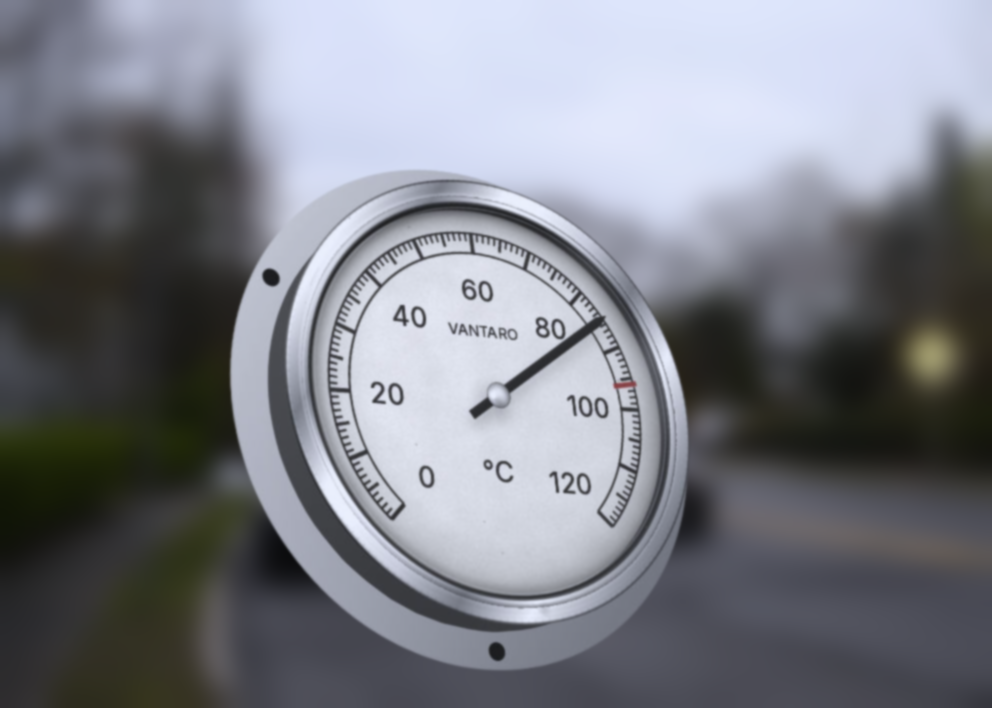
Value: 85°C
